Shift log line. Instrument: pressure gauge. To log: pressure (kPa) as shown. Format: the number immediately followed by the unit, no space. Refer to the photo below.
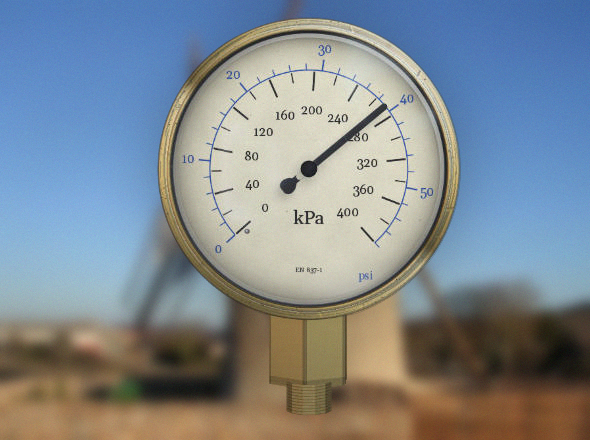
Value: 270kPa
